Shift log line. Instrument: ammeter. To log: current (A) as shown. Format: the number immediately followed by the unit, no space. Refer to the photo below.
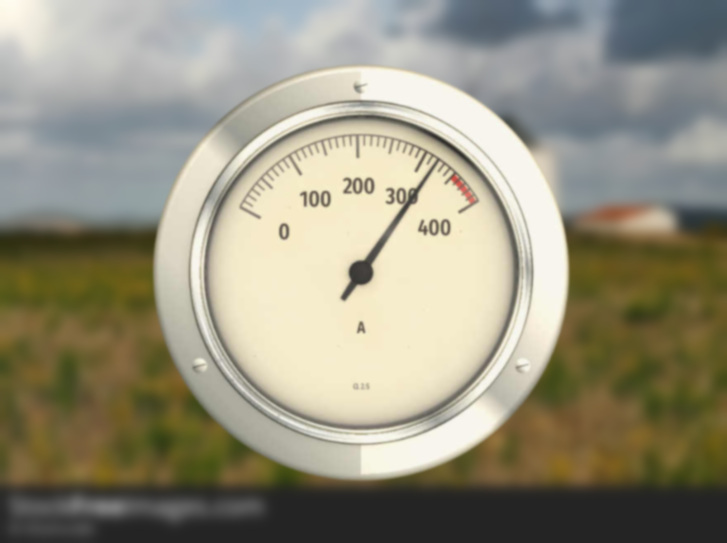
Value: 320A
